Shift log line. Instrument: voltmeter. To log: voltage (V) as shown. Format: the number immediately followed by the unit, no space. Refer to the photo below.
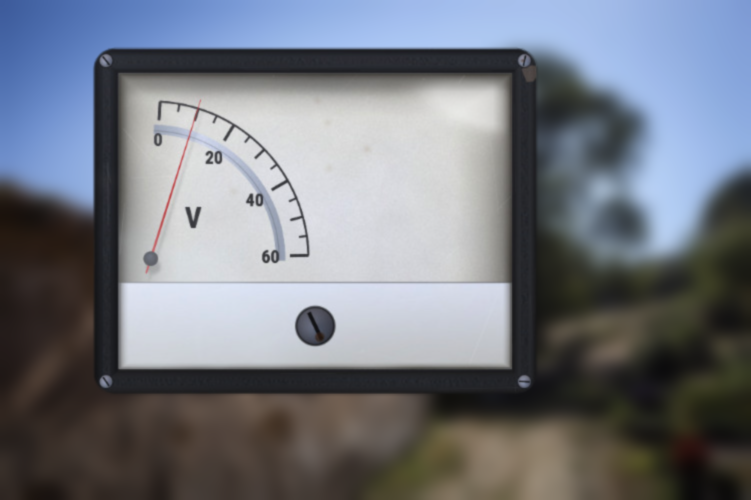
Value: 10V
